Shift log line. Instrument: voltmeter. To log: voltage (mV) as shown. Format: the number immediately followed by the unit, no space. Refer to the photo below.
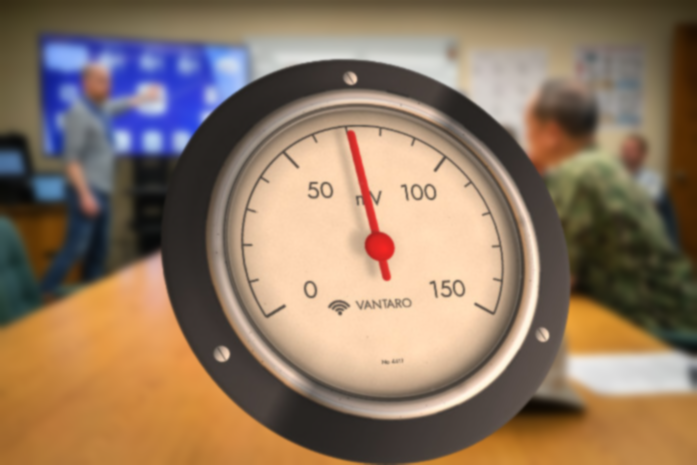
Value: 70mV
